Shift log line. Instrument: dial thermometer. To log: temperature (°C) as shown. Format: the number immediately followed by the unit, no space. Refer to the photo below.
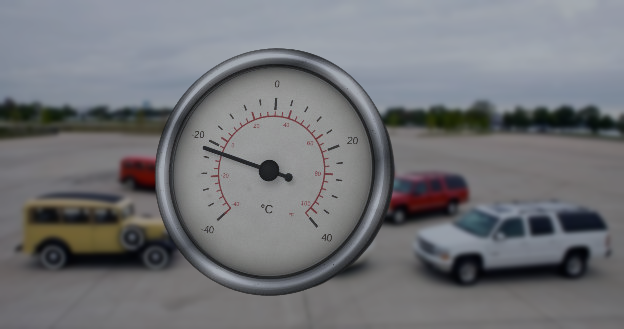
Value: -22°C
